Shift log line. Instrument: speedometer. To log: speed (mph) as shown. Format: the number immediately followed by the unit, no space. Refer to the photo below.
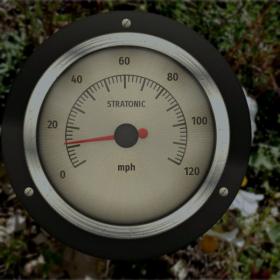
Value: 12mph
